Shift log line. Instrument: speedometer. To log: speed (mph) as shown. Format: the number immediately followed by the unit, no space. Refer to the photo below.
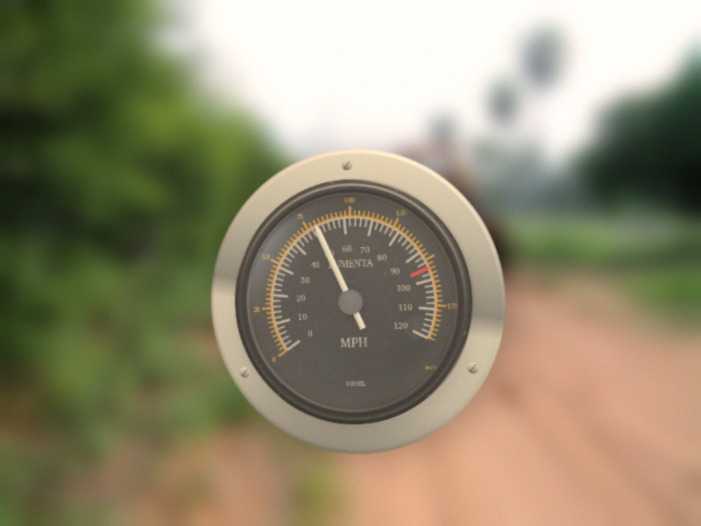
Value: 50mph
